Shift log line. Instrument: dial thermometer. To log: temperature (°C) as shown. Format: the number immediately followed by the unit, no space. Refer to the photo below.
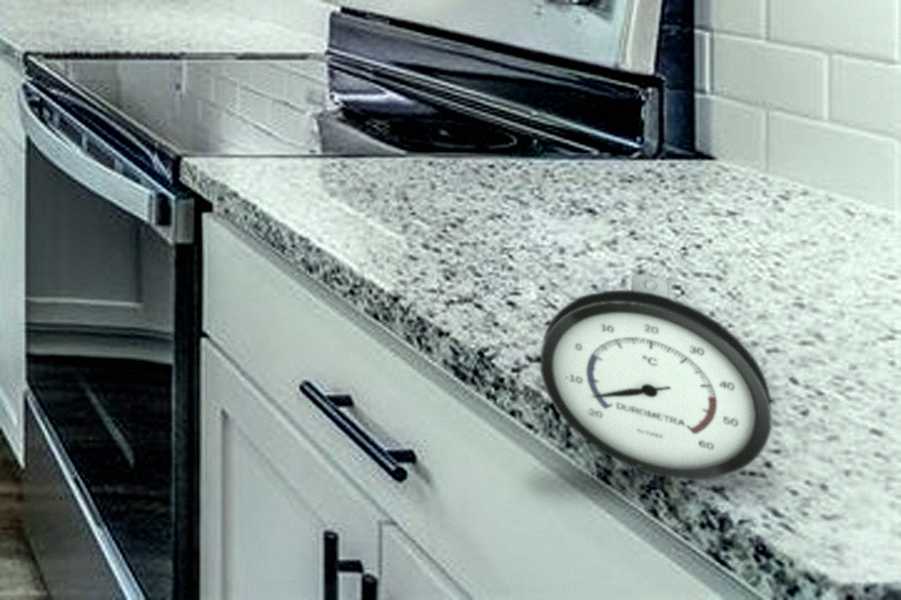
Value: -15°C
